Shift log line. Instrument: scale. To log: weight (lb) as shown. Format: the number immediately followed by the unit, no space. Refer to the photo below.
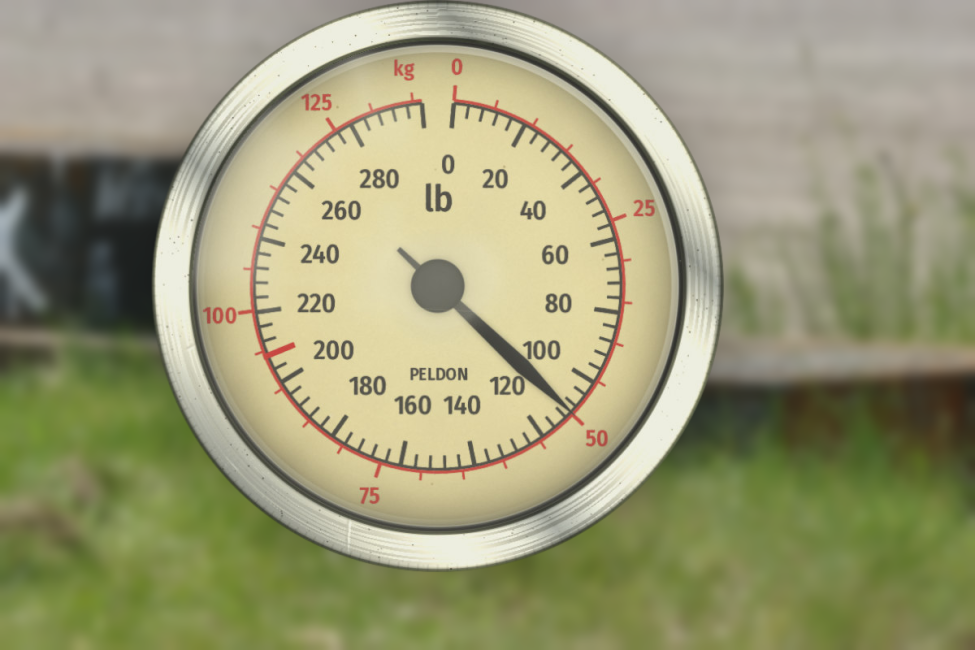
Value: 110lb
